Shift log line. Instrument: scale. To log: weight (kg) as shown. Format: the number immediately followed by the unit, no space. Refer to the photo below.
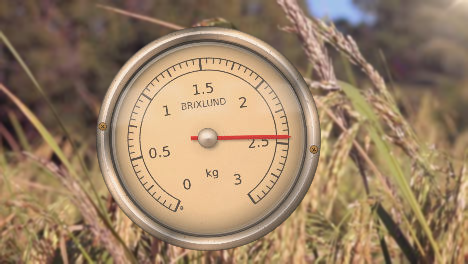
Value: 2.45kg
